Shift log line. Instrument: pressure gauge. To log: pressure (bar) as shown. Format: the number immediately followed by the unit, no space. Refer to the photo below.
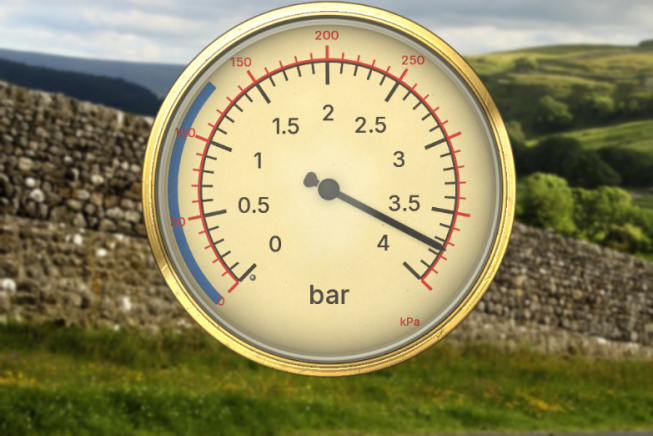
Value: 3.75bar
